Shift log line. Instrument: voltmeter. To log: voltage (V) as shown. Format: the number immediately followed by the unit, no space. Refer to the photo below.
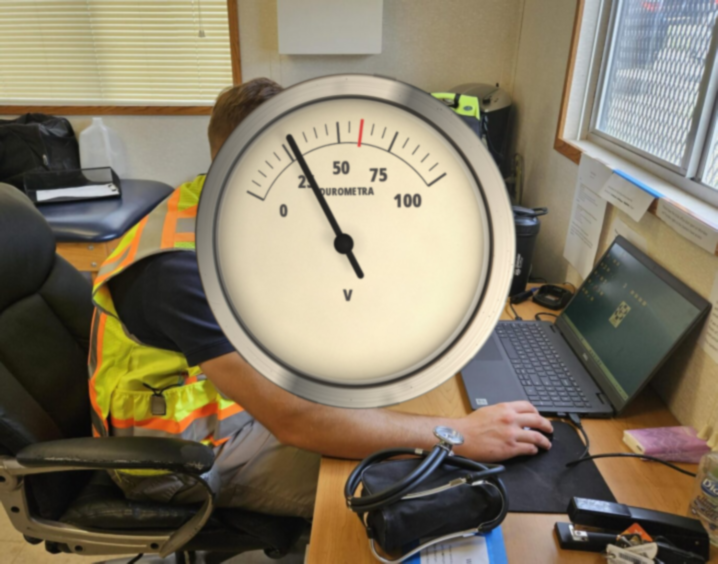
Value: 30V
